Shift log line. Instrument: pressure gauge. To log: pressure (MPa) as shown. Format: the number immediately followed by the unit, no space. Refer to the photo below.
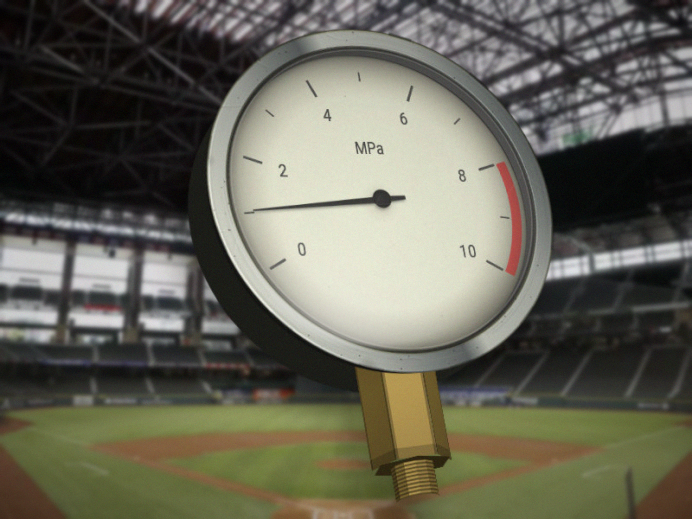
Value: 1MPa
